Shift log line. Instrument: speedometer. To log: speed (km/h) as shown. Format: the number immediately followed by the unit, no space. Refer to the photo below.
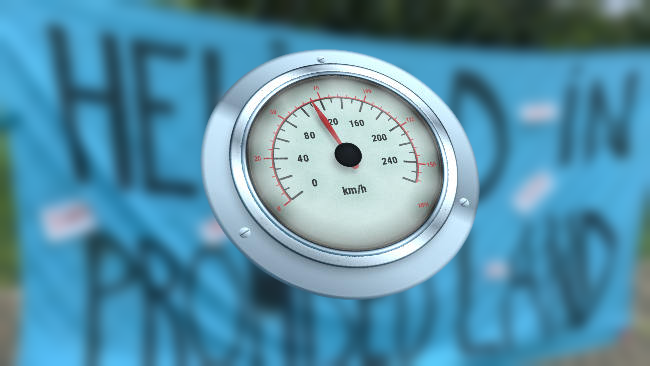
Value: 110km/h
